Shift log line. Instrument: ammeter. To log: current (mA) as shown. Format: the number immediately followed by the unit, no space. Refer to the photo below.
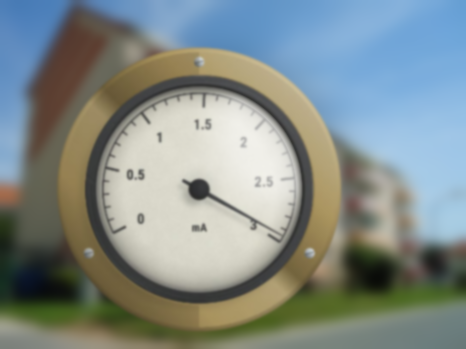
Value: 2.95mA
